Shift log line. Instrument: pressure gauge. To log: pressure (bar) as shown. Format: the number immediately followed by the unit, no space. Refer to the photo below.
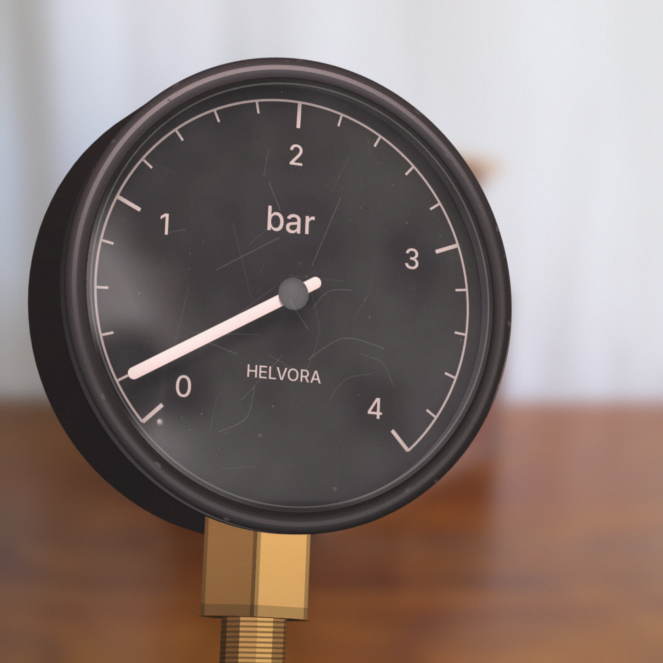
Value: 0.2bar
